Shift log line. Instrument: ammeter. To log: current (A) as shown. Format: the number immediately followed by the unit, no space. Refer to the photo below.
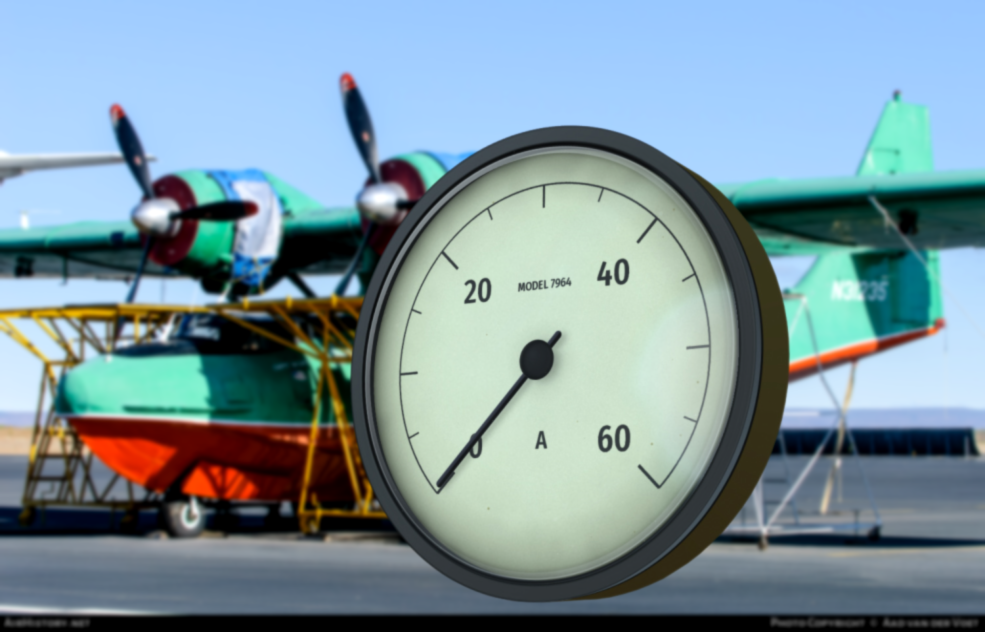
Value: 0A
